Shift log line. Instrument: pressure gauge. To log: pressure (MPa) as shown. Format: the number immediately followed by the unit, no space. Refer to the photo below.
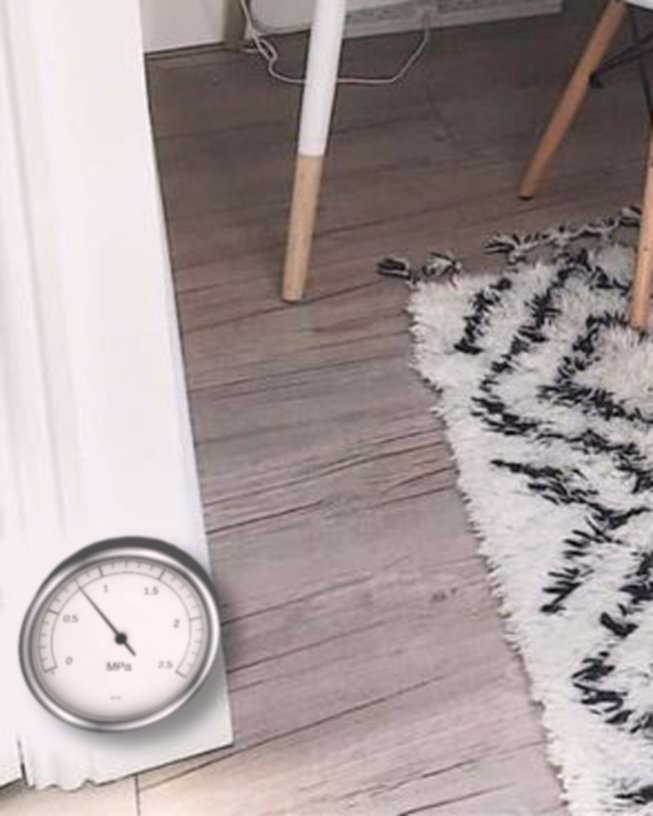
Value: 0.8MPa
